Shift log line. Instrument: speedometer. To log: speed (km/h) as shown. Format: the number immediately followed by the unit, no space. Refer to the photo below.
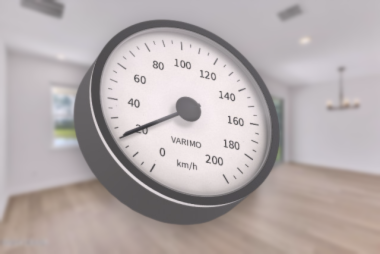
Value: 20km/h
